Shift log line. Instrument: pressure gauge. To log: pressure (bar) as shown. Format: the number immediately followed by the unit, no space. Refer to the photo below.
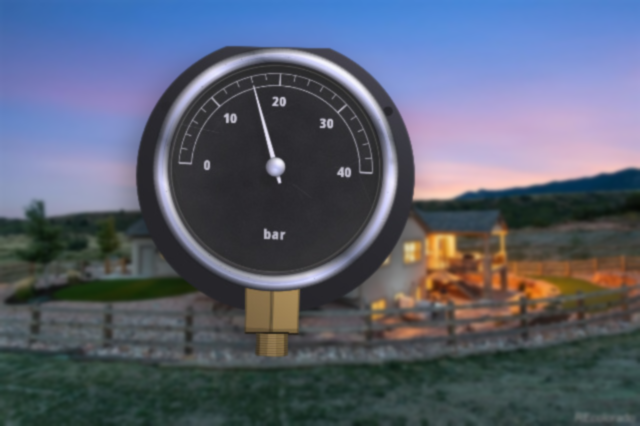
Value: 16bar
